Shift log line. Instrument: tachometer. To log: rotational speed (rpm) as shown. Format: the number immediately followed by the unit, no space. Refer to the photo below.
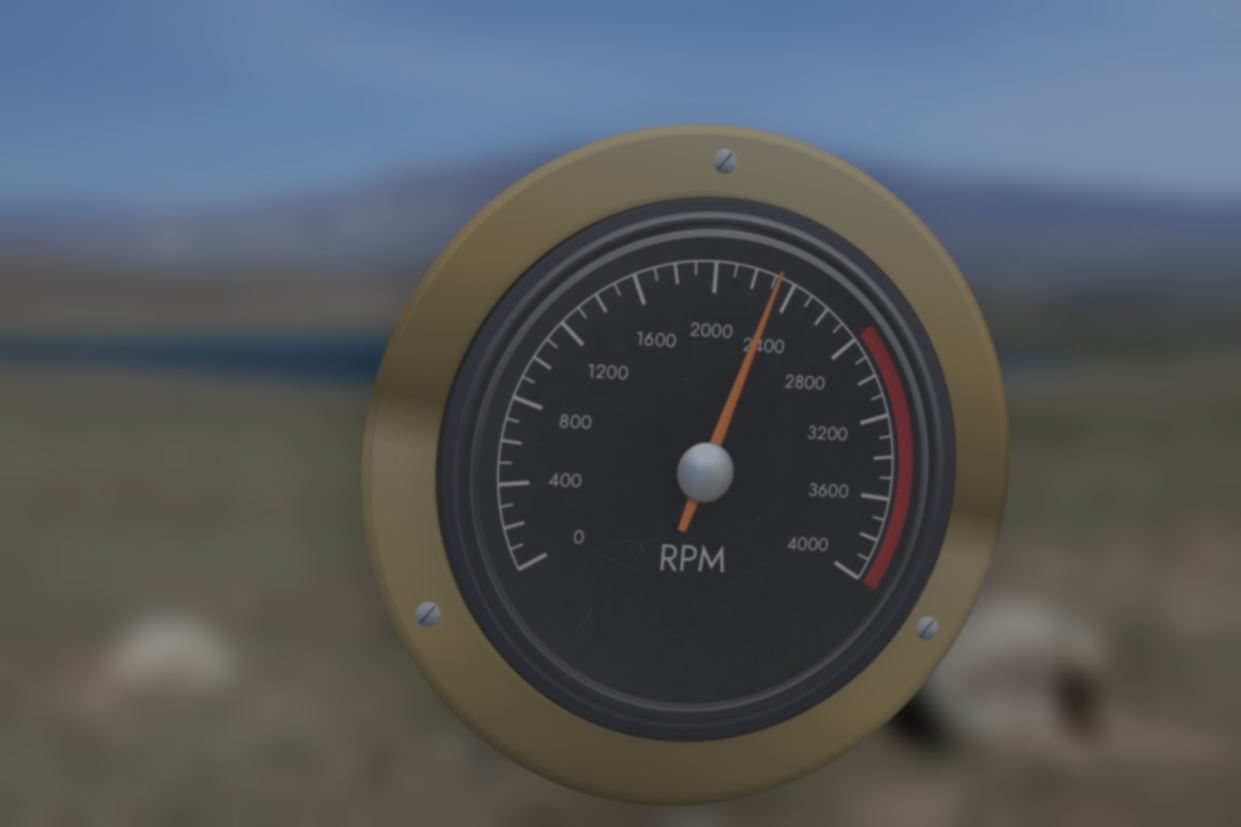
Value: 2300rpm
